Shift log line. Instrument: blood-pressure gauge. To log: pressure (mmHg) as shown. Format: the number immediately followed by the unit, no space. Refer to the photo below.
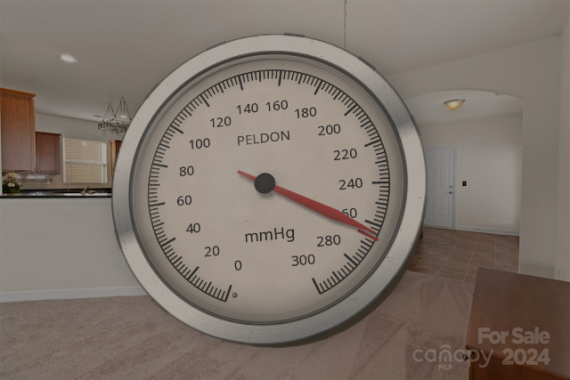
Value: 264mmHg
